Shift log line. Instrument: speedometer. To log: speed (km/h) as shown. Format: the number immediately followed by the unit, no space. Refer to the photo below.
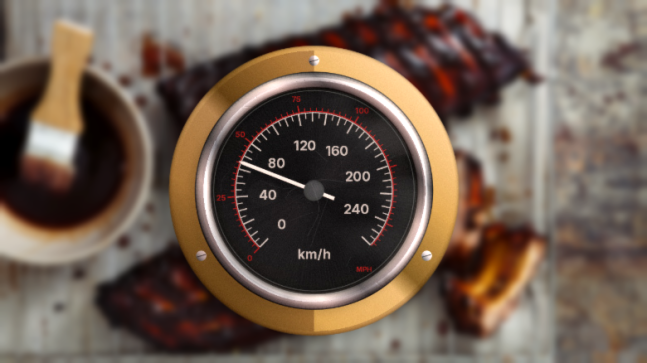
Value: 65km/h
